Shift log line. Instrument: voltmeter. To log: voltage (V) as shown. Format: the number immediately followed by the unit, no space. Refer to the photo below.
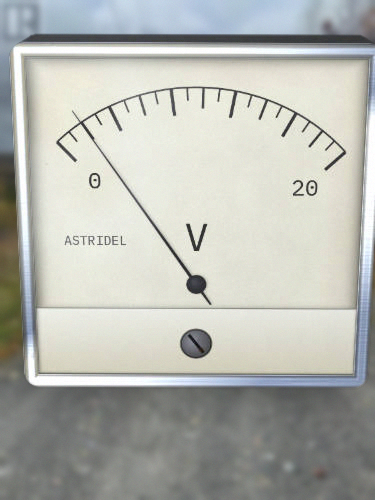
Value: 2V
